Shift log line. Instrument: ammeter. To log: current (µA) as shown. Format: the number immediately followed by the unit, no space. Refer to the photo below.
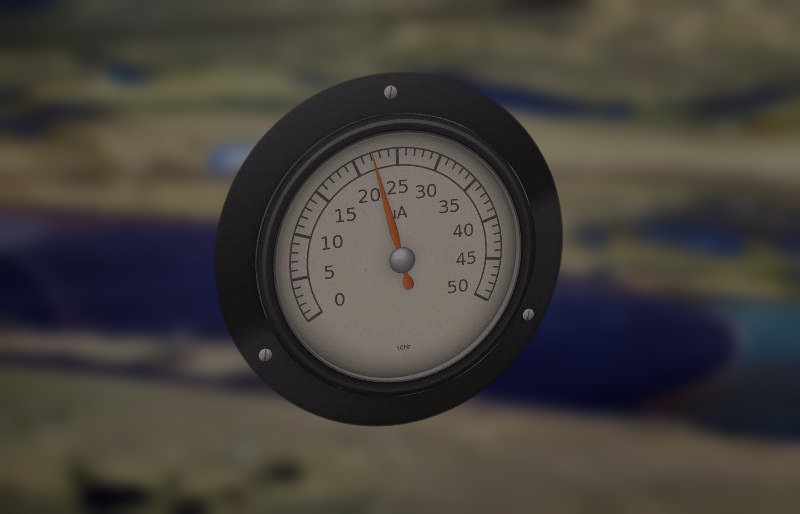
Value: 22µA
